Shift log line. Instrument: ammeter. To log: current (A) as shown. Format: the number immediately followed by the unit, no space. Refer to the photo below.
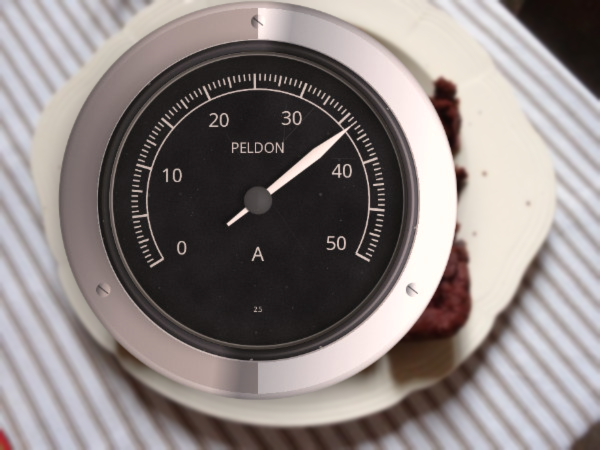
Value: 36A
